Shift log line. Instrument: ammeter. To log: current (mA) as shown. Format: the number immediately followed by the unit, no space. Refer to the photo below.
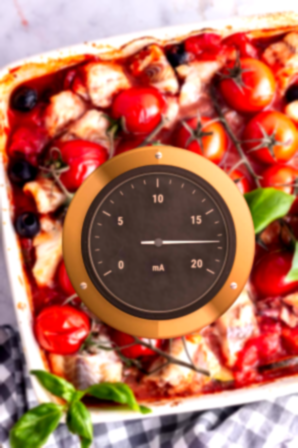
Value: 17.5mA
